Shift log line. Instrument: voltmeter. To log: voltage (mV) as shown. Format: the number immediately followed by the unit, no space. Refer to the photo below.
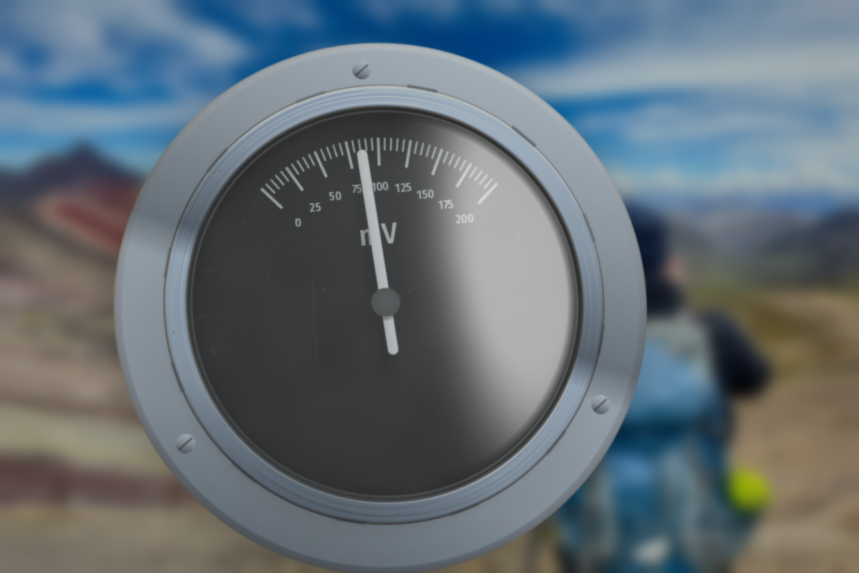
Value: 85mV
